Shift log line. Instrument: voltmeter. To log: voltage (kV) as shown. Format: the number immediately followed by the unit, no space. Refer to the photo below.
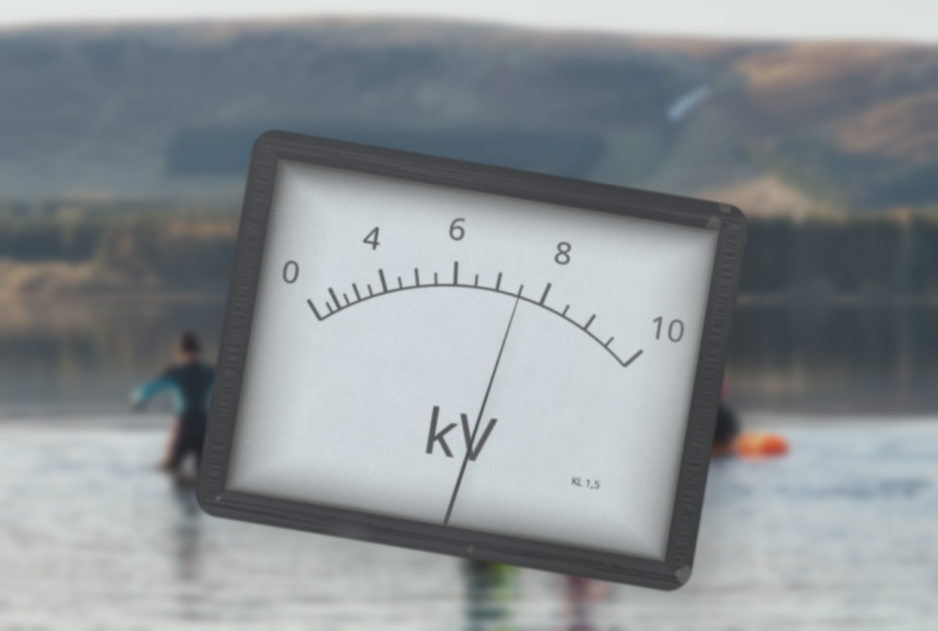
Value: 7.5kV
